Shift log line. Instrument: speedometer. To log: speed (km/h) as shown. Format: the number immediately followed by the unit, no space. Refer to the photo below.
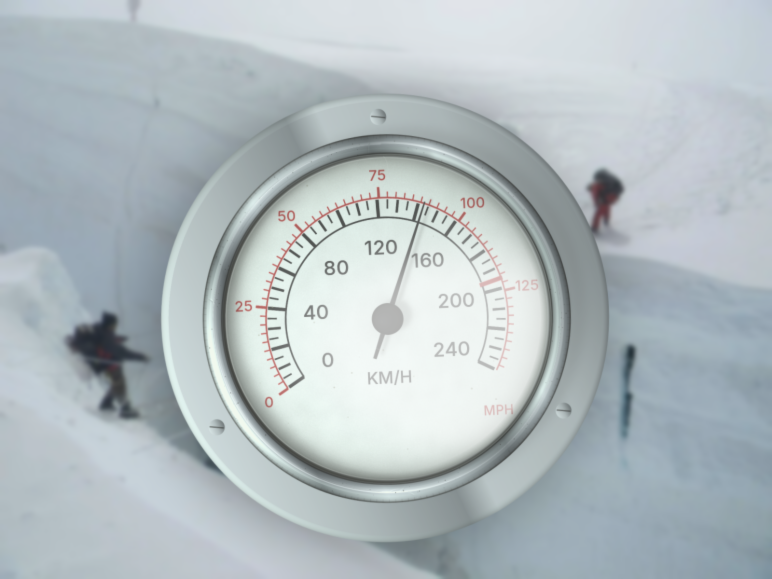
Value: 142.5km/h
